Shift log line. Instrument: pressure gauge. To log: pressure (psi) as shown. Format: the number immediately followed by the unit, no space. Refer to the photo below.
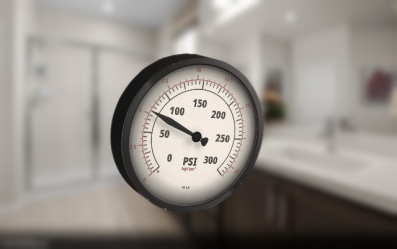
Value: 75psi
